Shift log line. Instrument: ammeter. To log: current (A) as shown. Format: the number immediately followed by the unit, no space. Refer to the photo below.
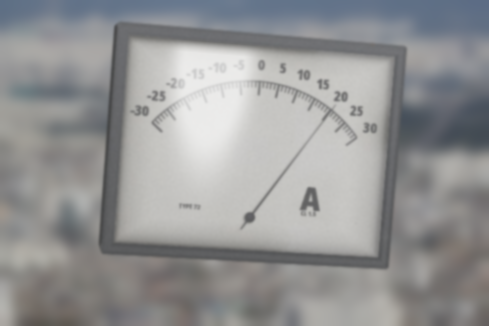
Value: 20A
